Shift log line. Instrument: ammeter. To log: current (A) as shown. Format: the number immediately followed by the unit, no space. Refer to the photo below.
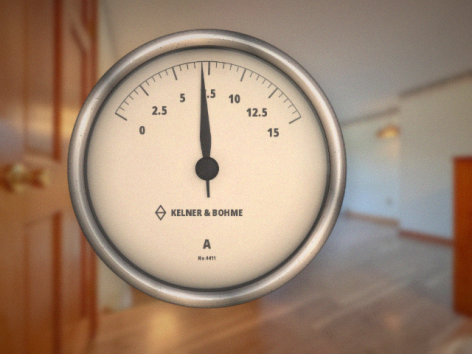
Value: 7A
